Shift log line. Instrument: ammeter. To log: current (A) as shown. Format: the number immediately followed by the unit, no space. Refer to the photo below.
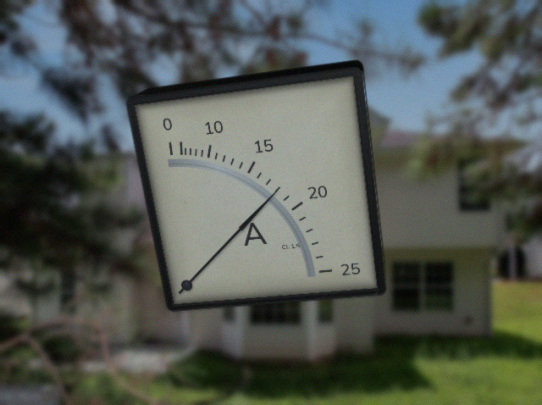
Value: 18A
